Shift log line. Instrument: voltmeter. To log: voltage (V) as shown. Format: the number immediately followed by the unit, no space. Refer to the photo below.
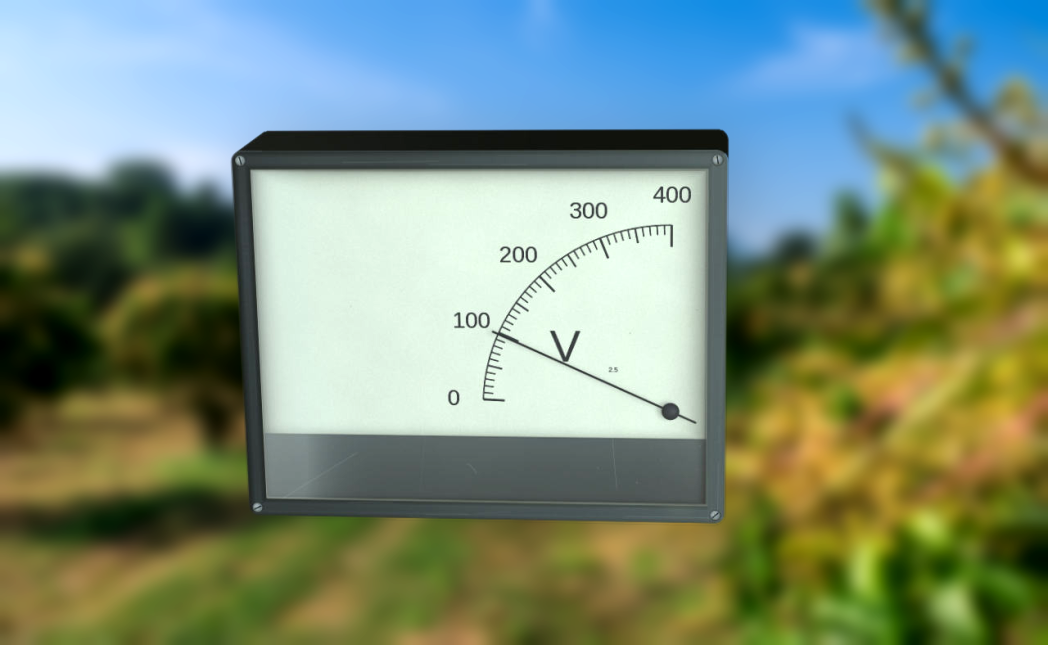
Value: 100V
